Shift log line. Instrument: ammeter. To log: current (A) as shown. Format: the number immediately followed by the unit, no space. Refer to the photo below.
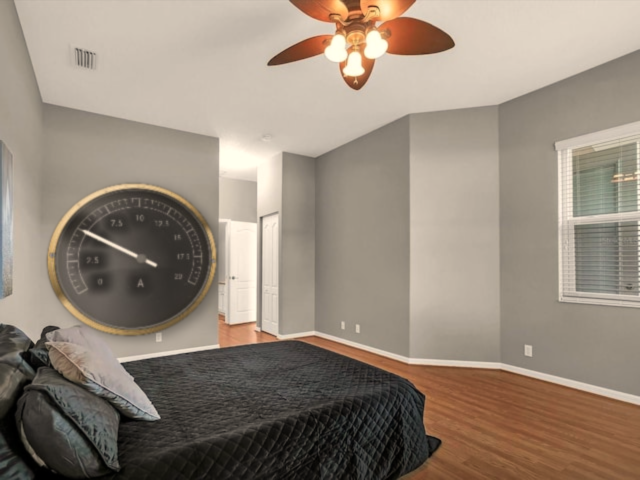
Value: 5A
